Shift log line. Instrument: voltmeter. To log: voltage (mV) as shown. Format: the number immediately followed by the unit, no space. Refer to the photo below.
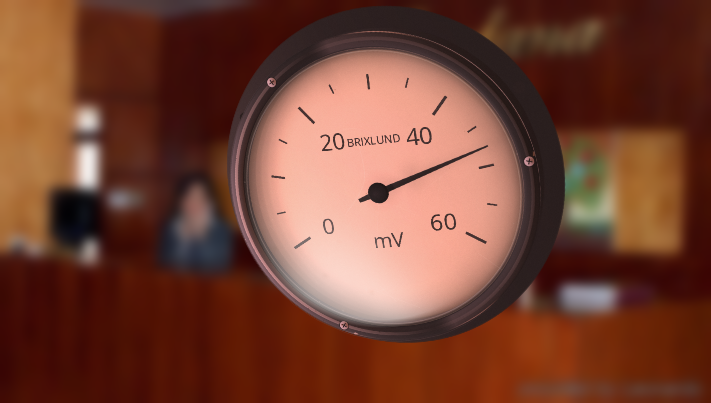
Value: 47.5mV
